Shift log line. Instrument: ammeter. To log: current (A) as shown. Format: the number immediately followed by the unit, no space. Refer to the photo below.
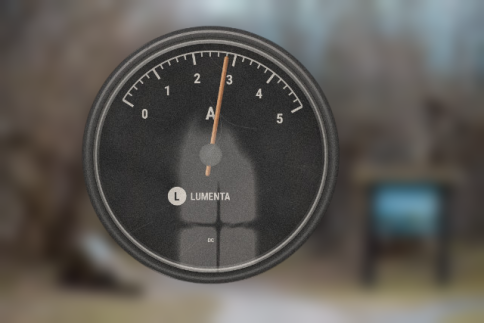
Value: 2.8A
